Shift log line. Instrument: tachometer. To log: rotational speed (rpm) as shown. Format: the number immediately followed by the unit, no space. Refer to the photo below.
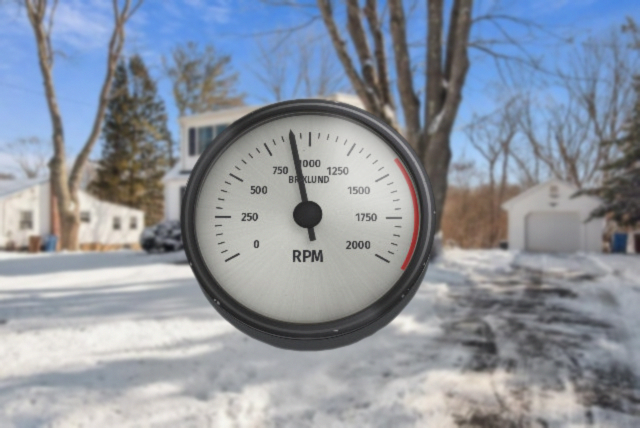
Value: 900rpm
